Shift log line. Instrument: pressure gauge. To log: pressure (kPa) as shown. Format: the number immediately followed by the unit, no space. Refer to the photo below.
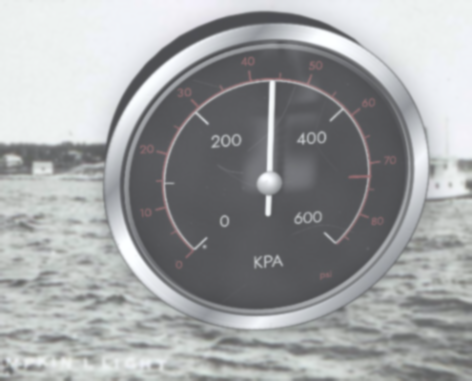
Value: 300kPa
